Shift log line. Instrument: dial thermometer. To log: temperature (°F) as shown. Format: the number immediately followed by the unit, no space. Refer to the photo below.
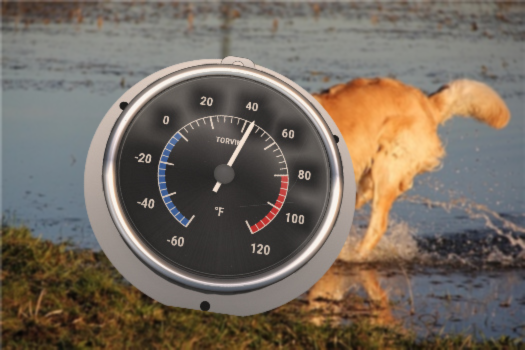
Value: 44°F
